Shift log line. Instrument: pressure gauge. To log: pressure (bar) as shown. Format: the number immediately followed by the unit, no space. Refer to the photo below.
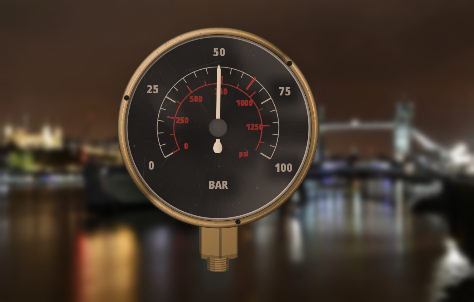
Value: 50bar
